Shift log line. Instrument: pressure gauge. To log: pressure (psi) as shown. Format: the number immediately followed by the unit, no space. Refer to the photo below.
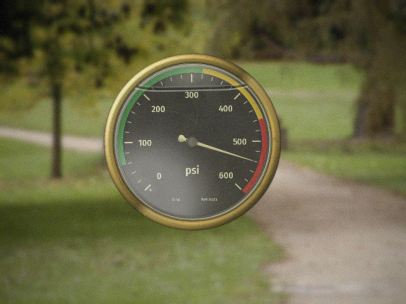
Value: 540psi
